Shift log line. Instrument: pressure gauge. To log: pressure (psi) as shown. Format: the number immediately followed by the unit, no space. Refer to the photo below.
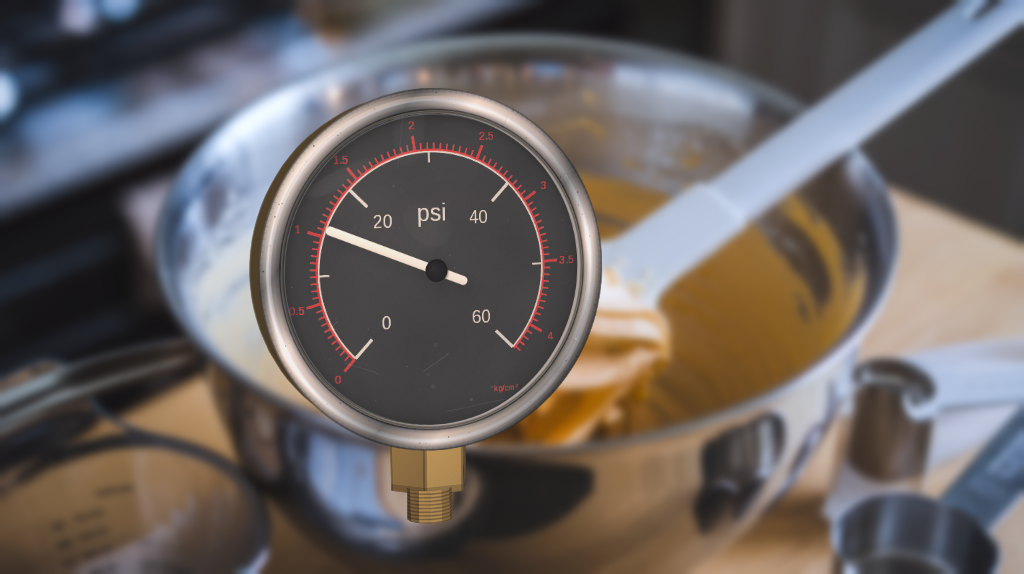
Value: 15psi
